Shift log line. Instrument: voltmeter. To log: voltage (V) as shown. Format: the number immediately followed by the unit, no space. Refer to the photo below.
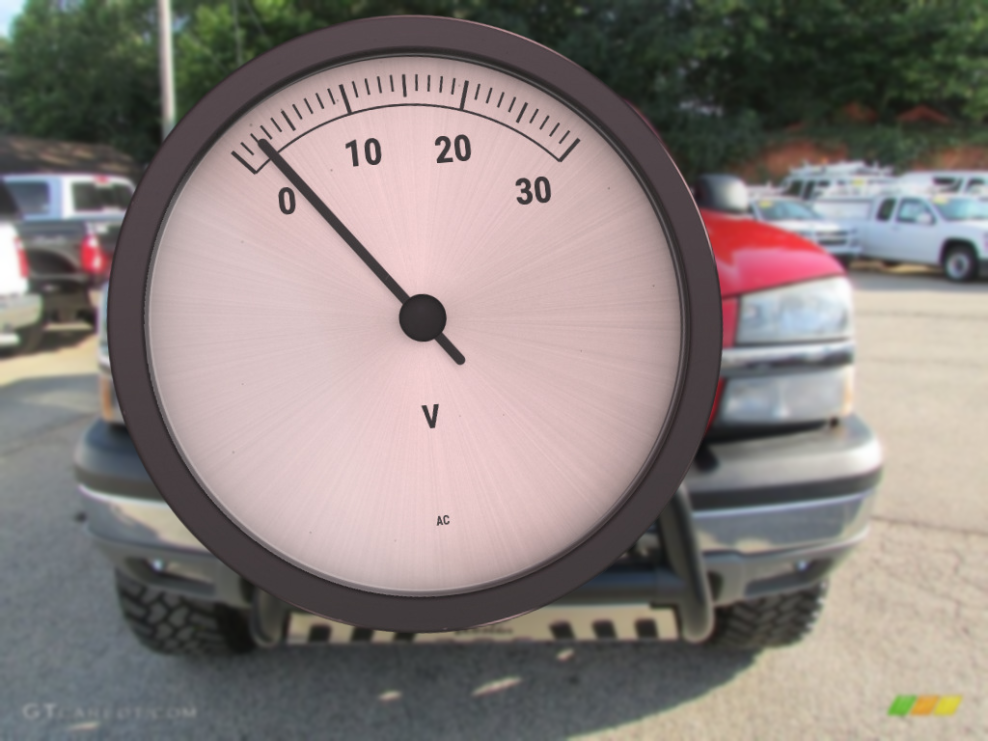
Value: 2V
